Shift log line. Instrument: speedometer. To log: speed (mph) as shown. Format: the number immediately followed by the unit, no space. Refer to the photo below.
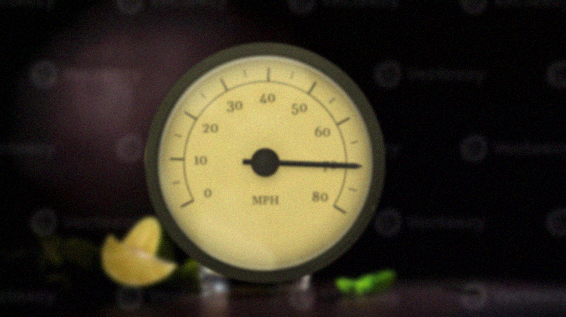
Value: 70mph
